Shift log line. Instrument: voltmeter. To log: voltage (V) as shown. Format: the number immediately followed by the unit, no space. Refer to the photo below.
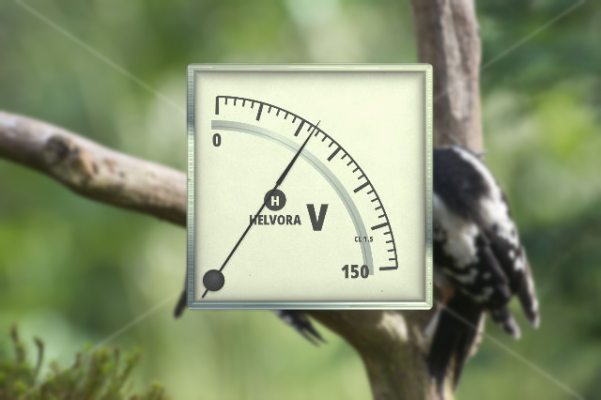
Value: 57.5V
